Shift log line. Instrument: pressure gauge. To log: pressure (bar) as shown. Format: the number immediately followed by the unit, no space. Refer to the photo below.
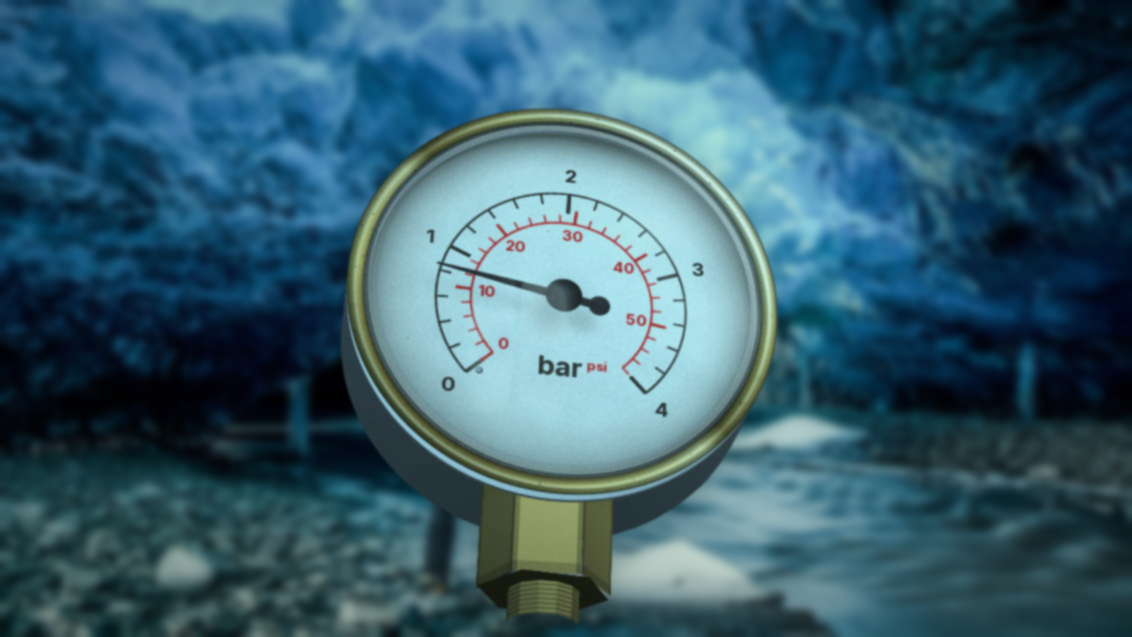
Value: 0.8bar
